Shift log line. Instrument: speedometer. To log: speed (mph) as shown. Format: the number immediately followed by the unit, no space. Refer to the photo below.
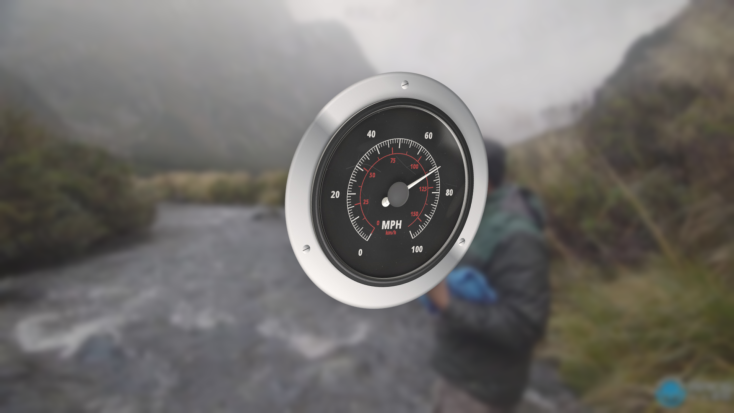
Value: 70mph
